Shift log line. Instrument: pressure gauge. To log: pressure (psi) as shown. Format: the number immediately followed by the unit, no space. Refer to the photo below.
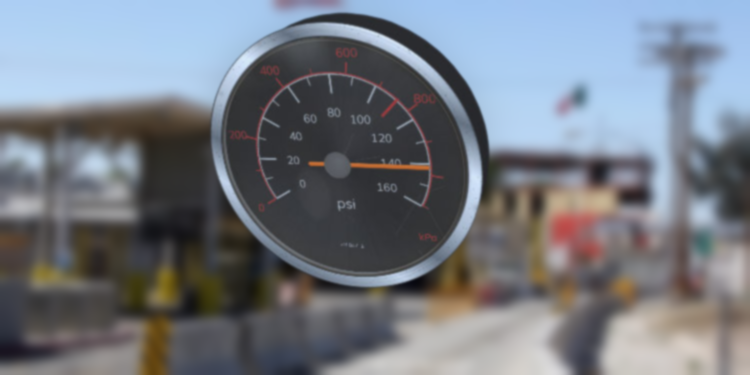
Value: 140psi
